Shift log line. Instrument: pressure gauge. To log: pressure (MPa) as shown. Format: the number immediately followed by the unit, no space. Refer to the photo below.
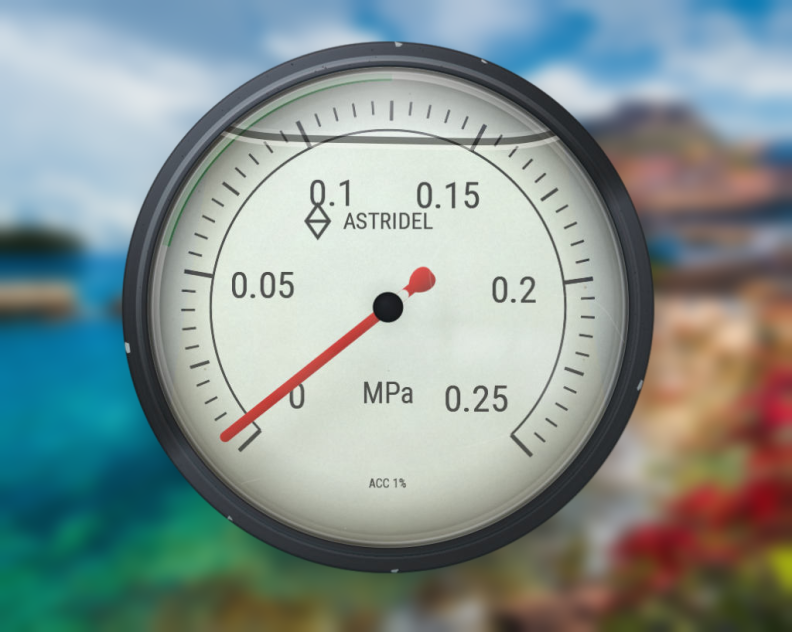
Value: 0.005MPa
